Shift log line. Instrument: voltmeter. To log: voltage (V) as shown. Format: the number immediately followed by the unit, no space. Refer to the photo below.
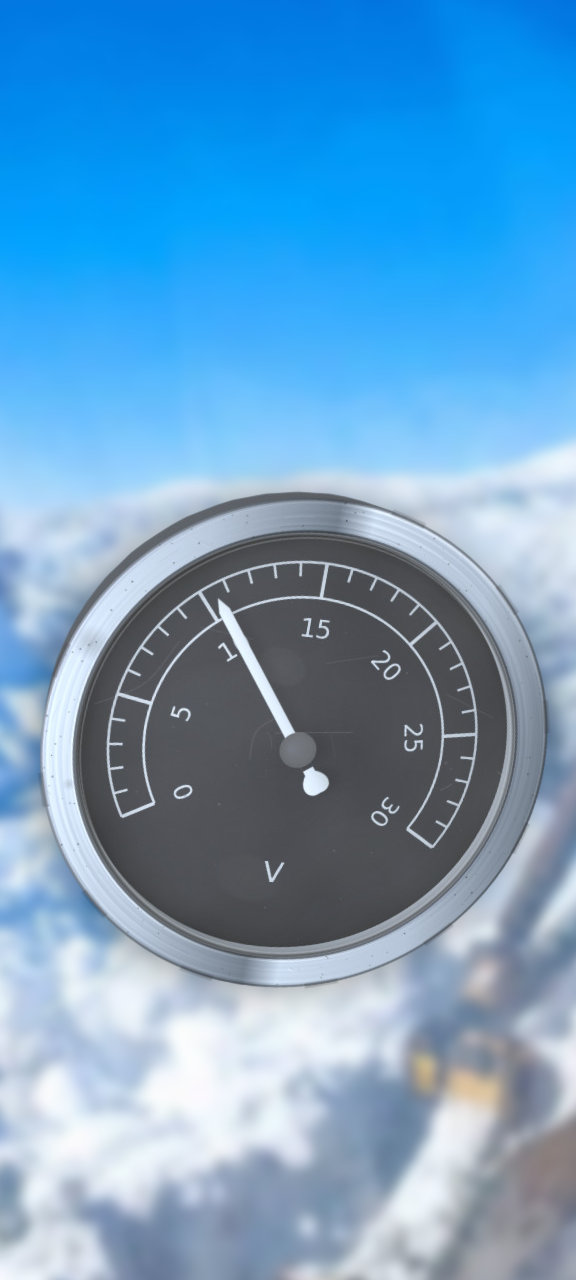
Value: 10.5V
